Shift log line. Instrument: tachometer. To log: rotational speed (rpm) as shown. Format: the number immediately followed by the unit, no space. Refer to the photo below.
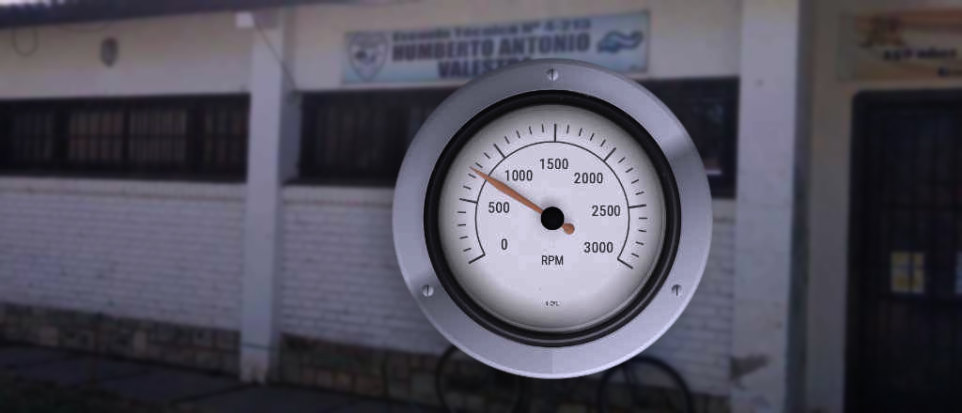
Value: 750rpm
